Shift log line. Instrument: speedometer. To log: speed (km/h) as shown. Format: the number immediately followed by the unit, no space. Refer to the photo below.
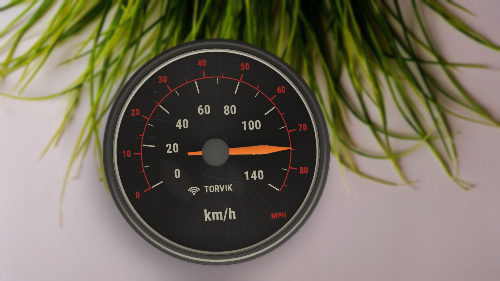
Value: 120km/h
